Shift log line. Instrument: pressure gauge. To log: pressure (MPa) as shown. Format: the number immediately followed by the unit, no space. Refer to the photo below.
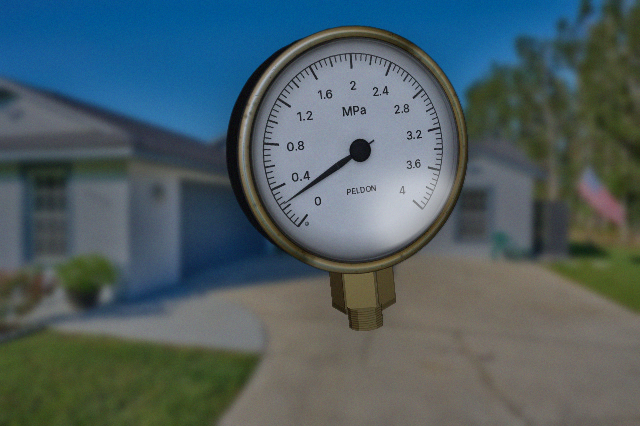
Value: 0.25MPa
